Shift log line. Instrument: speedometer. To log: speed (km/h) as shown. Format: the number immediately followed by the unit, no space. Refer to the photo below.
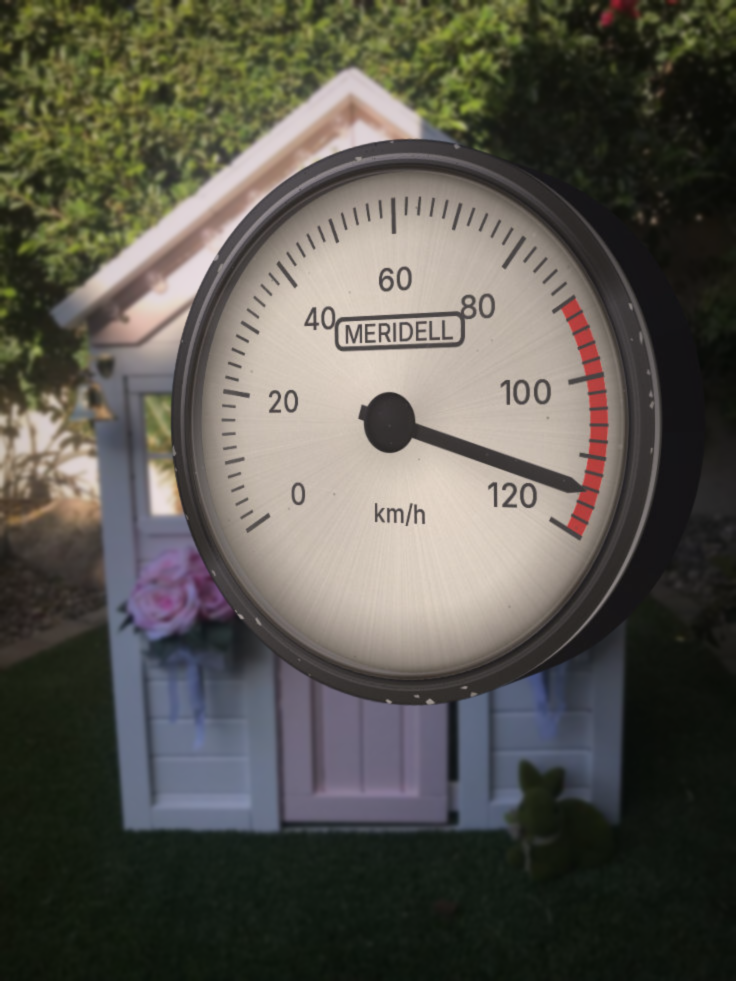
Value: 114km/h
